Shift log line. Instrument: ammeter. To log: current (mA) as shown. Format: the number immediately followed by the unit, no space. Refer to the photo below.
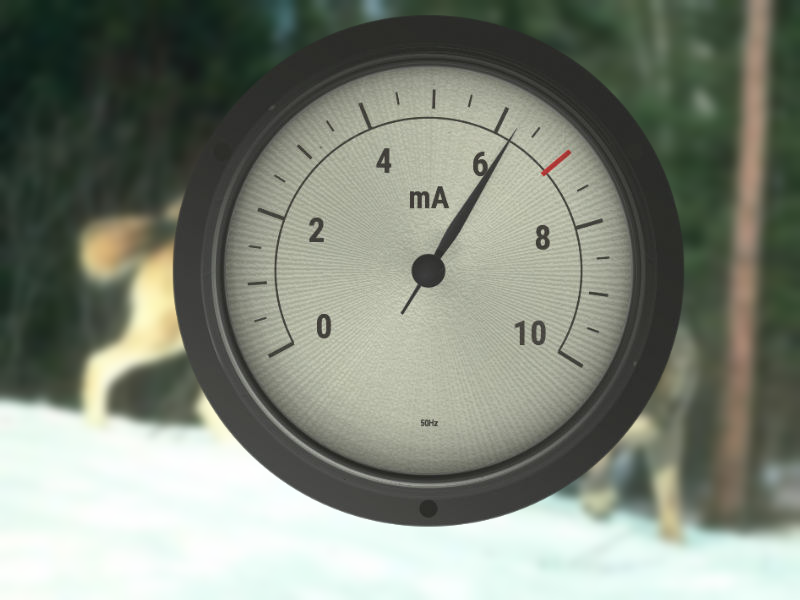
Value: 6.25mA
